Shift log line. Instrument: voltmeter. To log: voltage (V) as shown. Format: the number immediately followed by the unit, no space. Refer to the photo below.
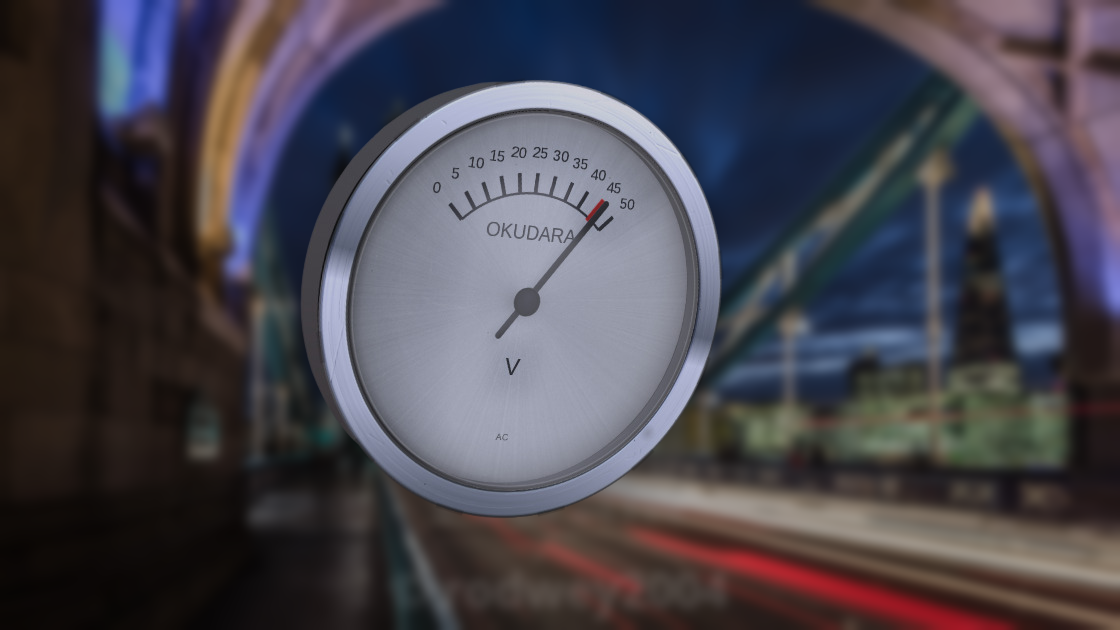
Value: 45V
